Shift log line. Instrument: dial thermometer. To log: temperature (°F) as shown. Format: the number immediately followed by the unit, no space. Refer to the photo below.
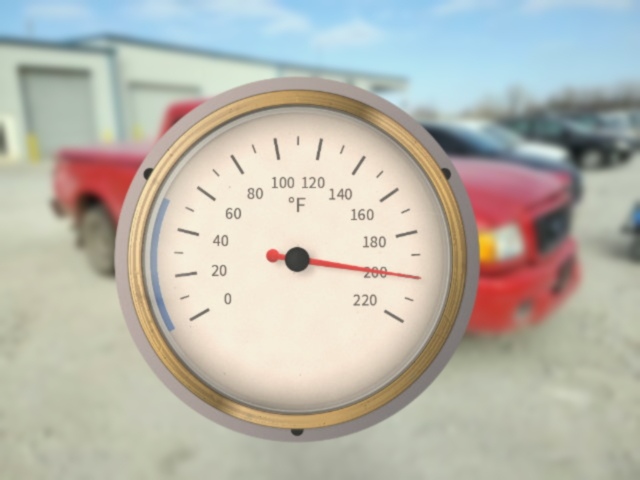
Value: 200°F
